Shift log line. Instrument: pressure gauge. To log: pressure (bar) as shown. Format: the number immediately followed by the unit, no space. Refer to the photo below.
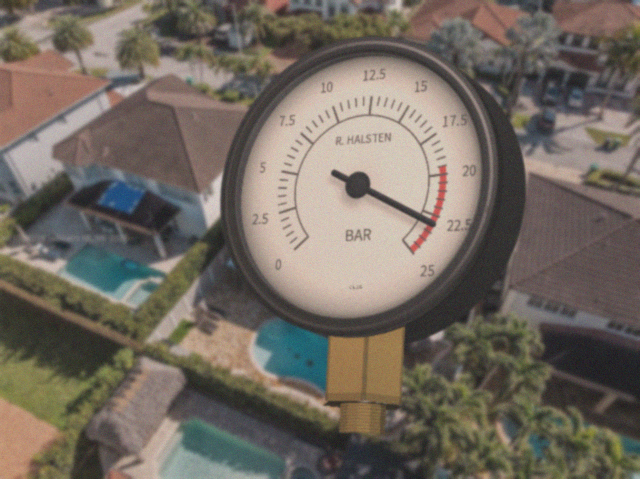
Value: 23bar
